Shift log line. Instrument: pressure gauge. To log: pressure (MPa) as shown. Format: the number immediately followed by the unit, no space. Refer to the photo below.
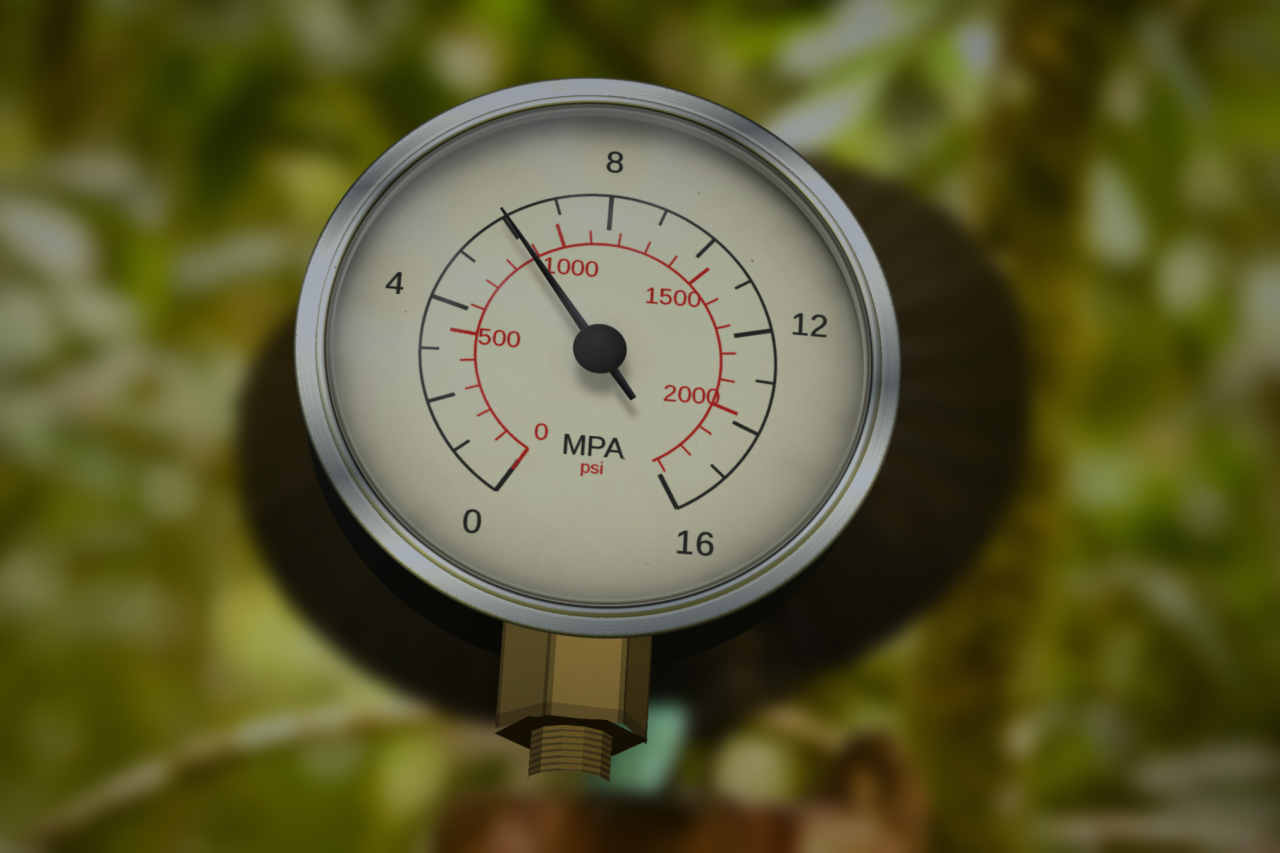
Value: 6MPa
